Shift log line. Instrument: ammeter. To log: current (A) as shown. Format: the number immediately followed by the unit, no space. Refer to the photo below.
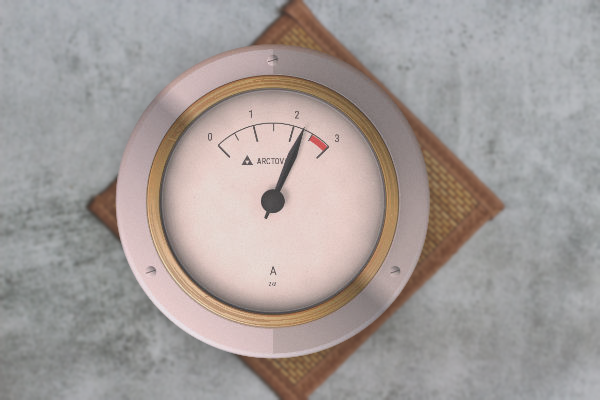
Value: 2.25A
